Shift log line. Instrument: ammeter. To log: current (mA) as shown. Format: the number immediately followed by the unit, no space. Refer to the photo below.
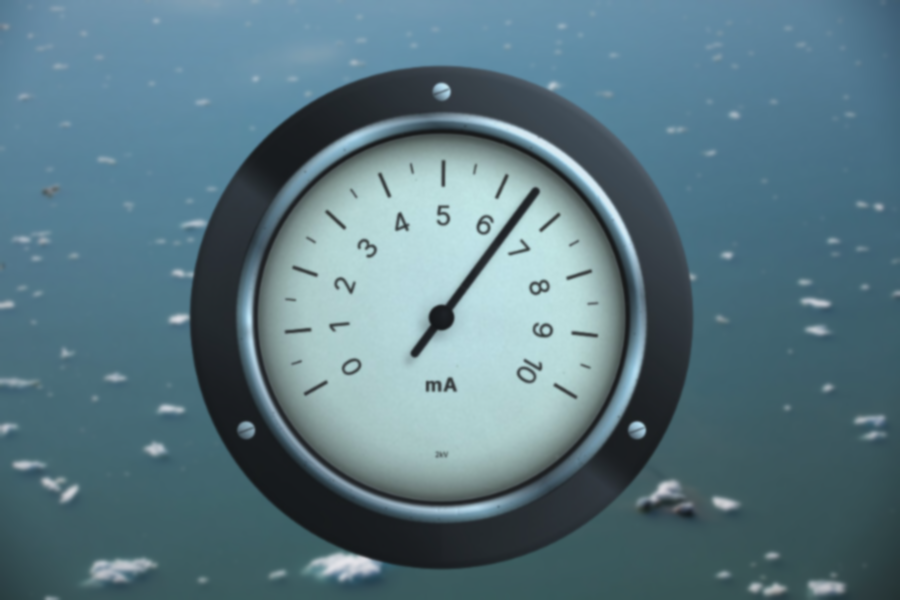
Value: 6.5mA
